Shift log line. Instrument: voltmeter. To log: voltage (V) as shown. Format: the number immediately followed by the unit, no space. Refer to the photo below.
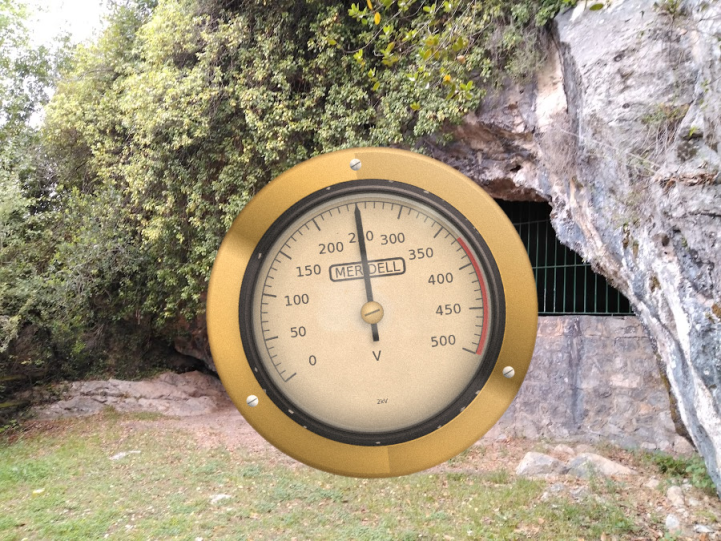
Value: 250V
